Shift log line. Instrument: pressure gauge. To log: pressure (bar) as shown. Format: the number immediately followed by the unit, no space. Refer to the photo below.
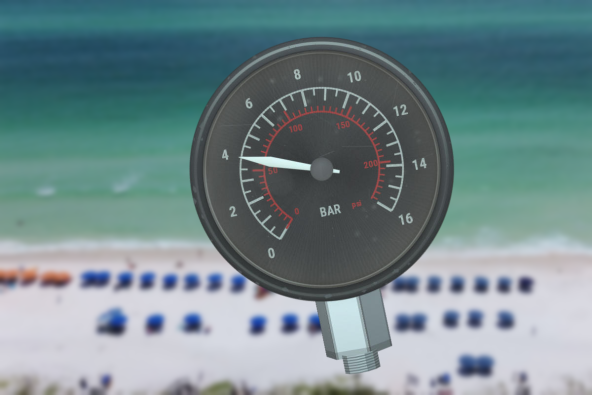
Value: 4bar
